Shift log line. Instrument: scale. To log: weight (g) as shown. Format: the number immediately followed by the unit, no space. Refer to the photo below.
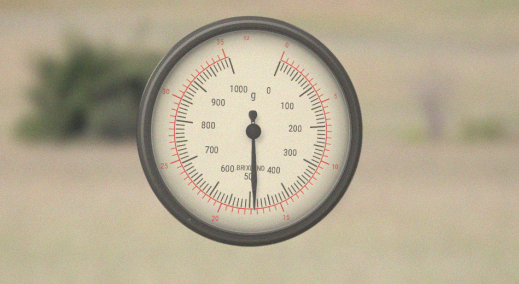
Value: 490g
